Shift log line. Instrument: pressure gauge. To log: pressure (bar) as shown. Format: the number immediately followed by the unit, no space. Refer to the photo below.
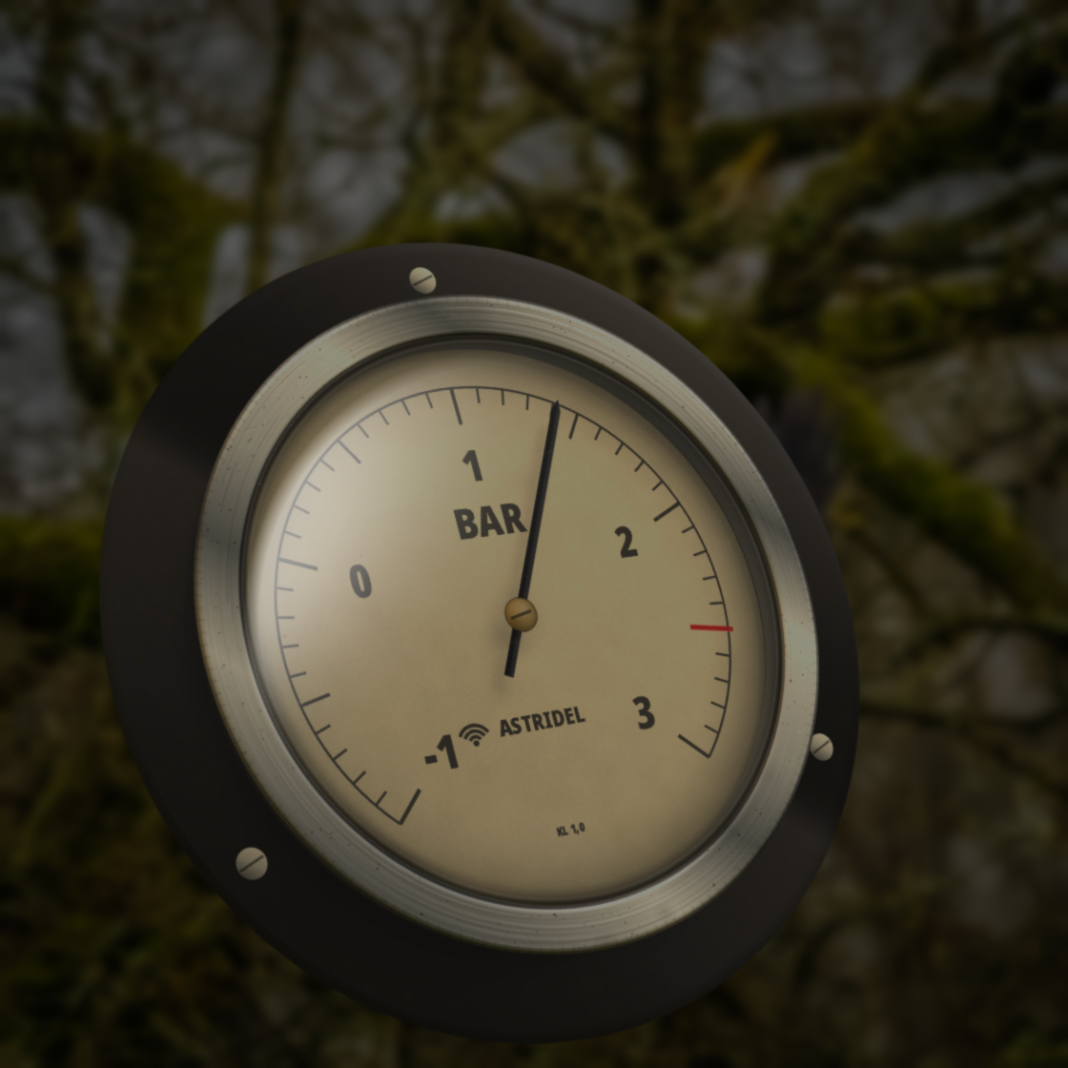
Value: 1.4bar
